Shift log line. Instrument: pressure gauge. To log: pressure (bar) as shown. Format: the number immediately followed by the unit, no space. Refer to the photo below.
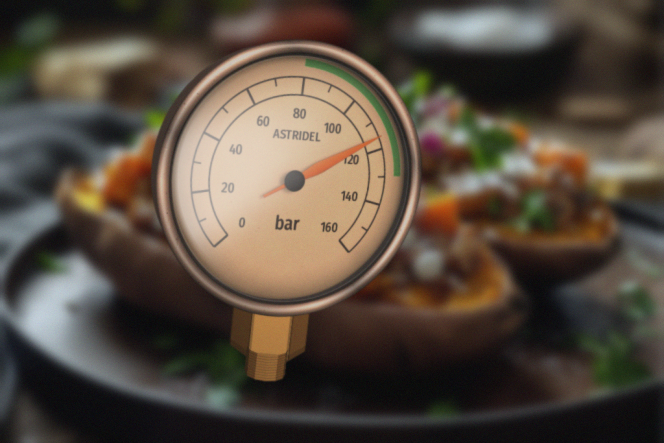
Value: 115bar
